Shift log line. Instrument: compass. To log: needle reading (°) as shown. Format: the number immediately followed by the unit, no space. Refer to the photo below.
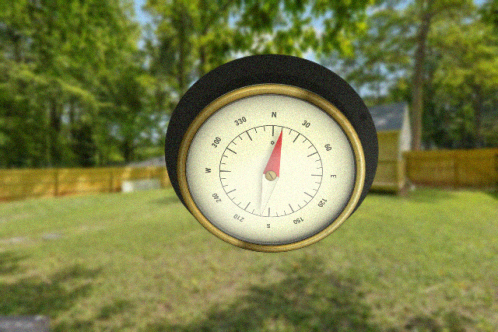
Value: 10°
